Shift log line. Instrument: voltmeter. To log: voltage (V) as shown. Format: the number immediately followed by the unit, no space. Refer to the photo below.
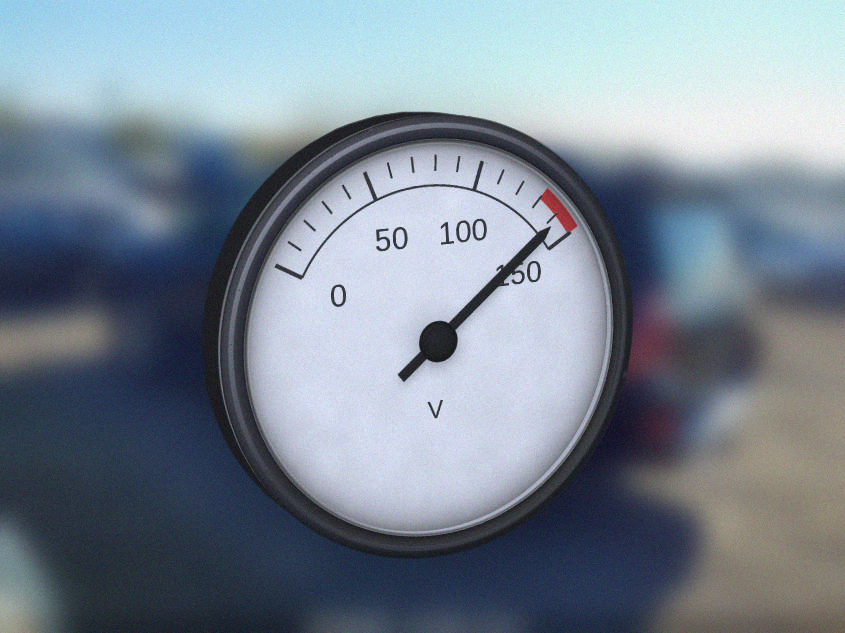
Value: 140V
